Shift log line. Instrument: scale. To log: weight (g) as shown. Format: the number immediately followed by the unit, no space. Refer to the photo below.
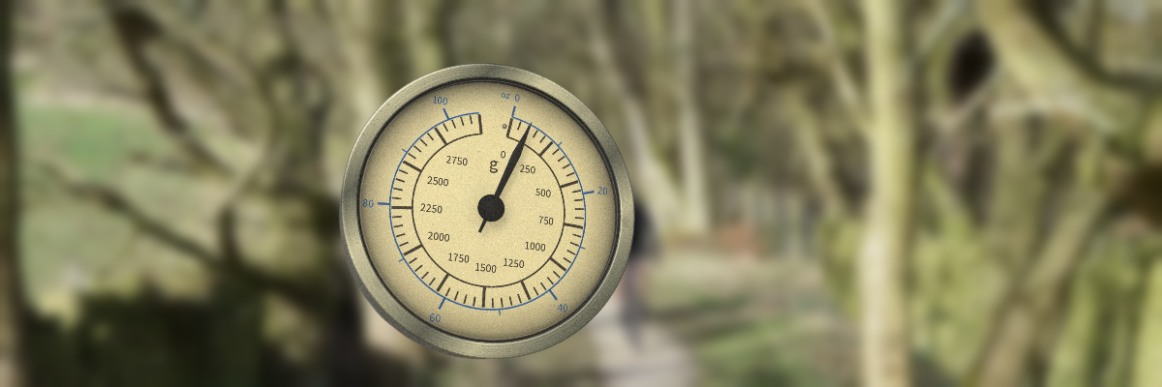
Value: 100g
